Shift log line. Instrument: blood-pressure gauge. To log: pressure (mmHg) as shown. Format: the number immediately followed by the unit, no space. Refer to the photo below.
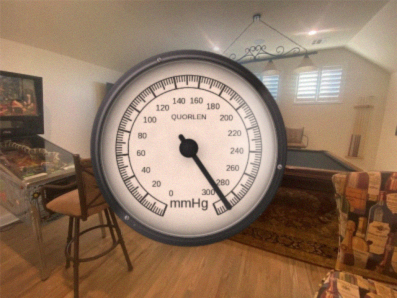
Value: 290mmHg
